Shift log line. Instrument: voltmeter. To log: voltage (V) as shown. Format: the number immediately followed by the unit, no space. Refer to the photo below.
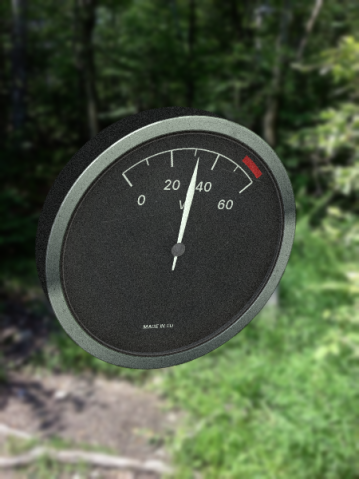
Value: 30V
